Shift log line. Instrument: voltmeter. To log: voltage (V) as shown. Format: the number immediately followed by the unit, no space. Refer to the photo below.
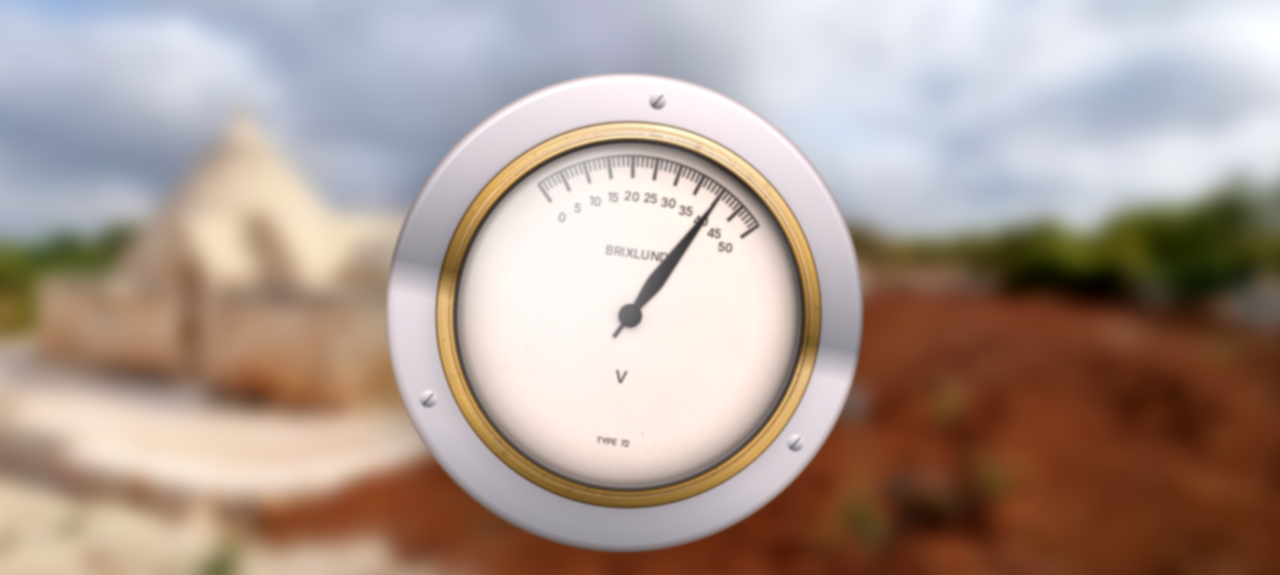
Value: 40V
